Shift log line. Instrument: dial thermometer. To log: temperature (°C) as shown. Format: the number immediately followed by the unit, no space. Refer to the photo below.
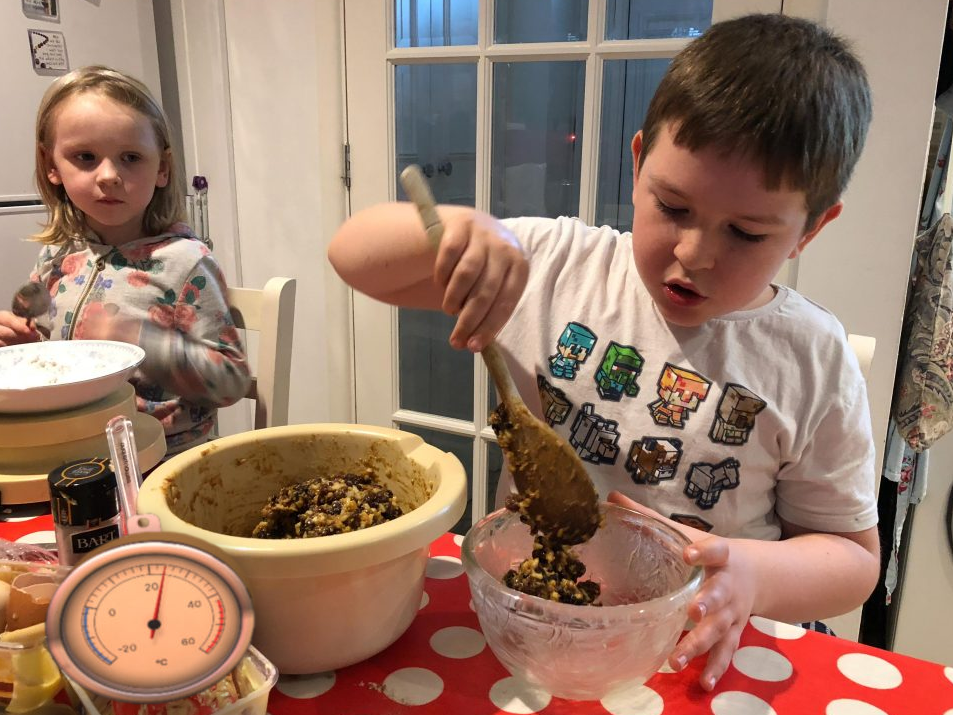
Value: 24°C
